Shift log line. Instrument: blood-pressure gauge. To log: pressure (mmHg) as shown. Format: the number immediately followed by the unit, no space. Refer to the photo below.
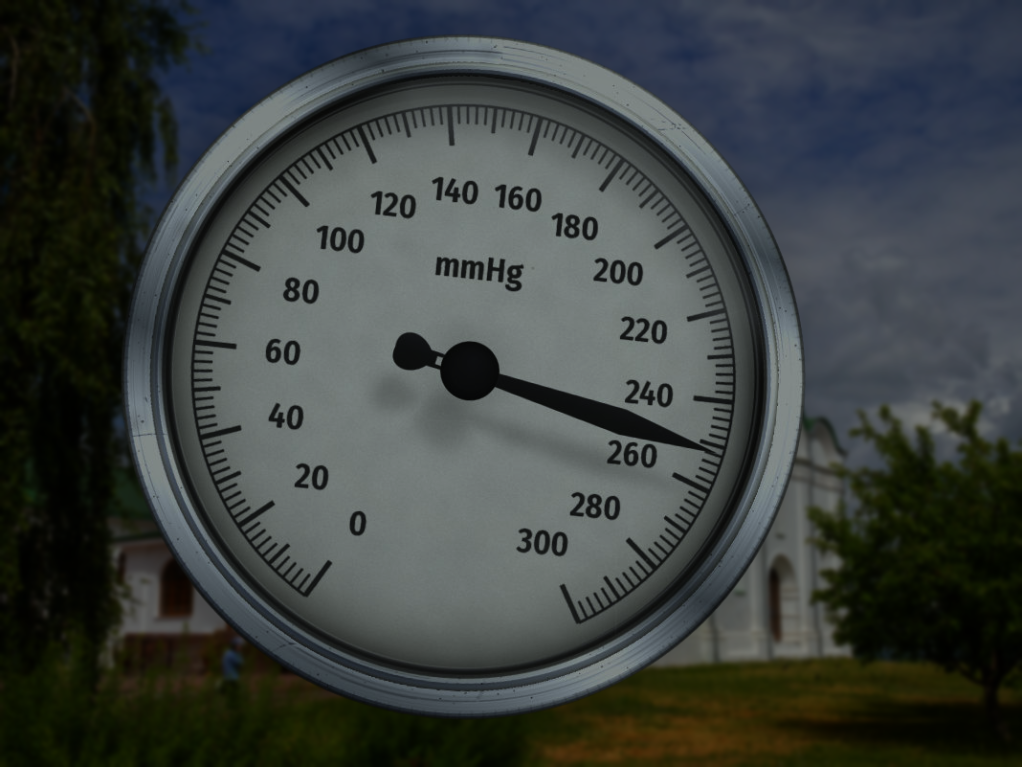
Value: 252mmHg
